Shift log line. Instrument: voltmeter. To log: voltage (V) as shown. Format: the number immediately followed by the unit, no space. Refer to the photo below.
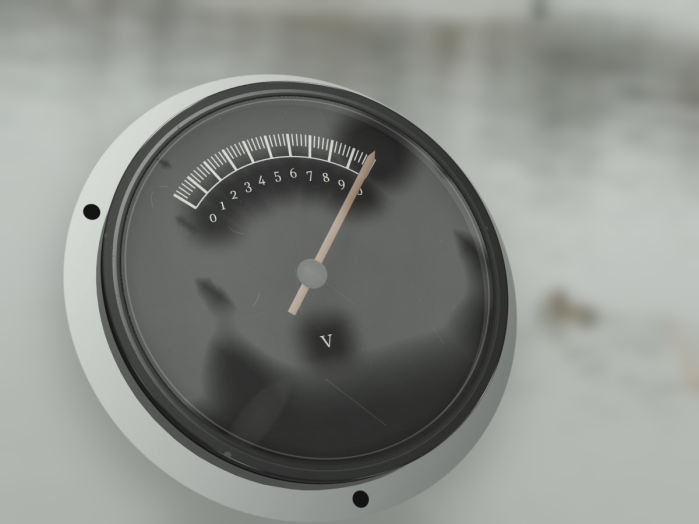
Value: 9.8V
